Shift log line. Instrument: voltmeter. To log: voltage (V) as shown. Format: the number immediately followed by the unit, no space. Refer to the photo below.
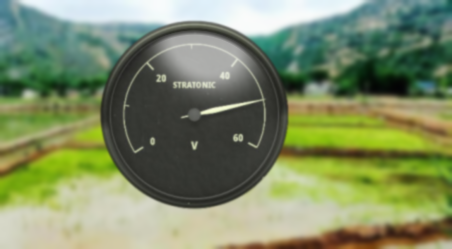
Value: 50V
